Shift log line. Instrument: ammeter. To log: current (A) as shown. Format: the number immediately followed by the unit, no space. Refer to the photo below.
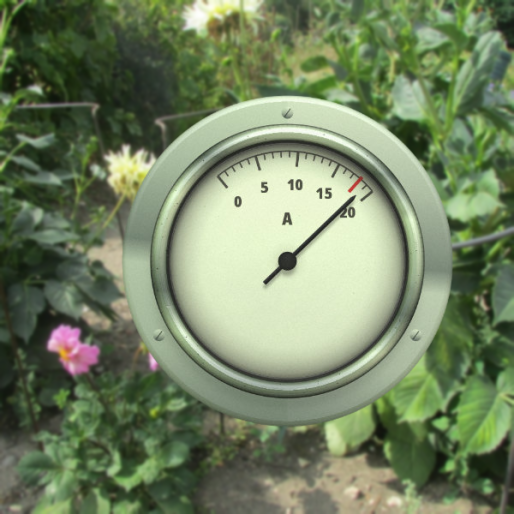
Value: 19A
